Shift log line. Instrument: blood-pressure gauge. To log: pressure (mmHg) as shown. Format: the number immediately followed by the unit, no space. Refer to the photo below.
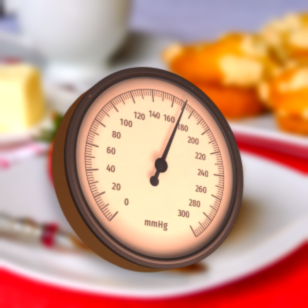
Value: 170mmHg
